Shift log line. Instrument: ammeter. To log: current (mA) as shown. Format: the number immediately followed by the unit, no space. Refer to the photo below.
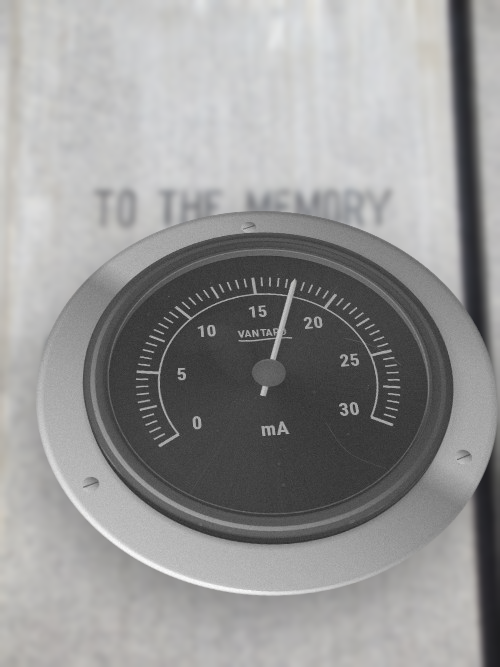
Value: 17.5mA
